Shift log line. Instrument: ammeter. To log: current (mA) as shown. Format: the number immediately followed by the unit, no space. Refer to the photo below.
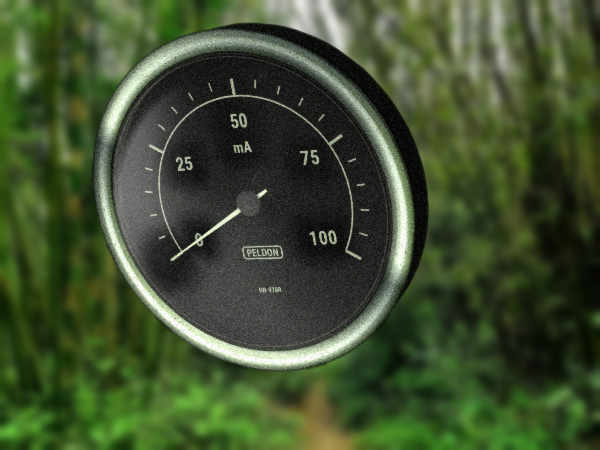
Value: 0mA
